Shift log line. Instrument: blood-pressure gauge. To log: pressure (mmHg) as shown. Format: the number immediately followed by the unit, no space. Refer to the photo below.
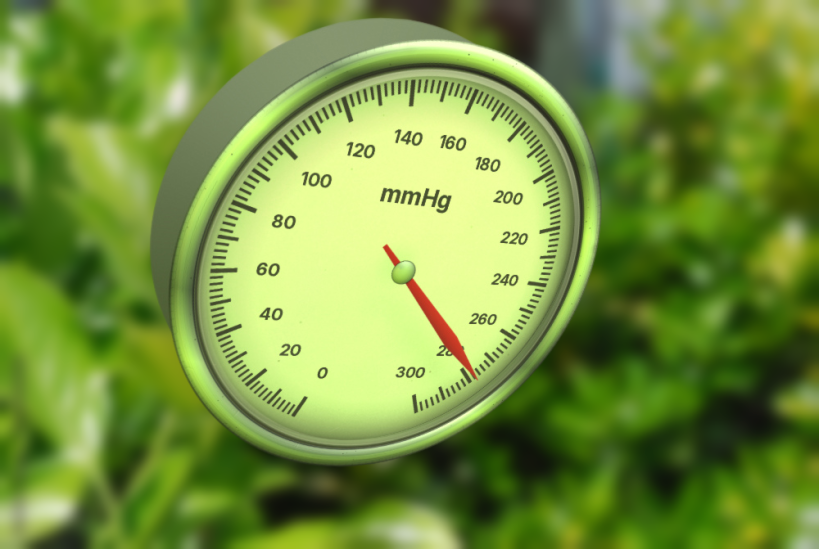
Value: 278mmHg
